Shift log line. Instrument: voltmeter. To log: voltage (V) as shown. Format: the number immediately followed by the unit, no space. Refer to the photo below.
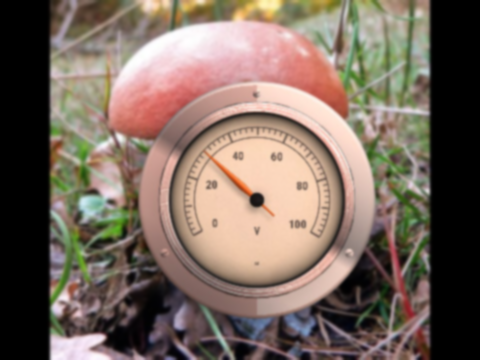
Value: 30V
